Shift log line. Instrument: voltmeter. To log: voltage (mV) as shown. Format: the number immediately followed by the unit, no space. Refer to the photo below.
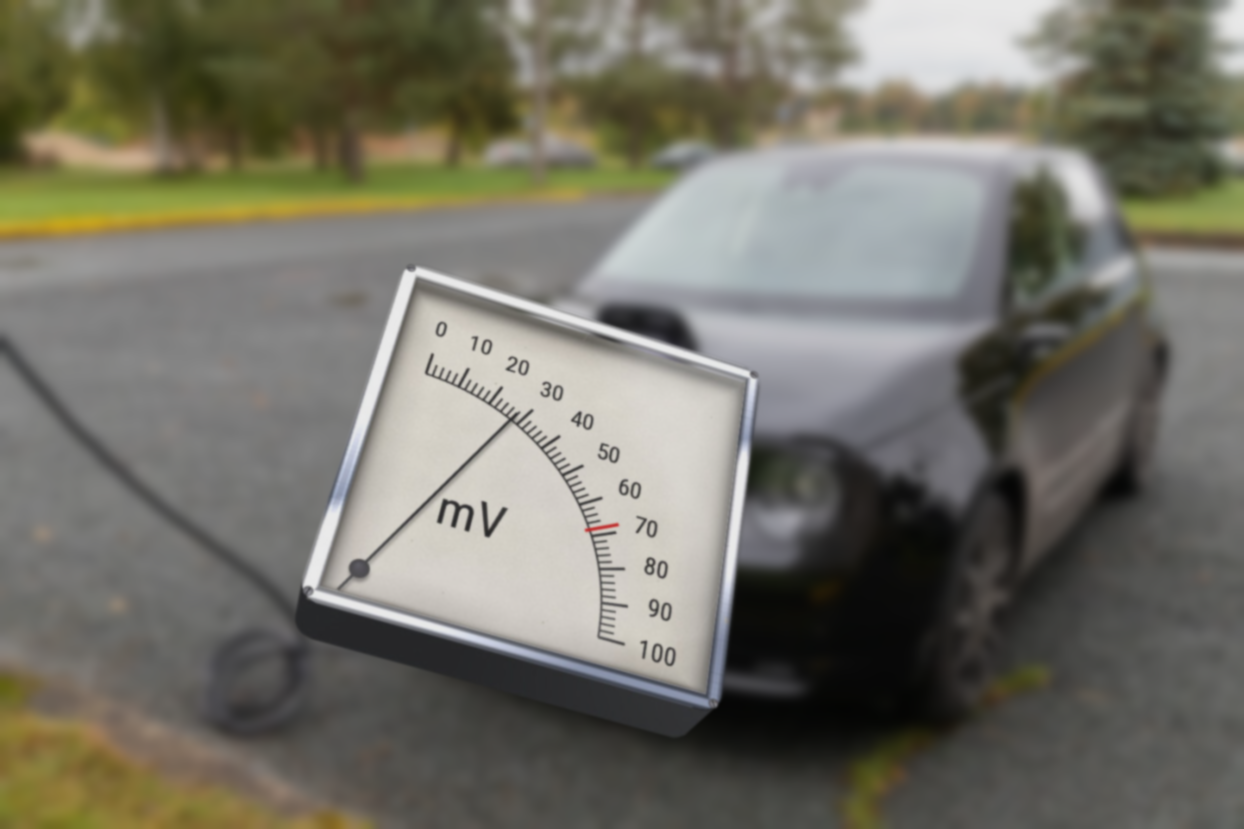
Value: 28mV
